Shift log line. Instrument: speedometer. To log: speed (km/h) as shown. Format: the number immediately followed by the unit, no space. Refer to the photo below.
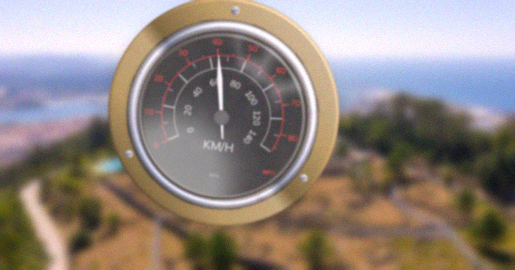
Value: 65km/h
